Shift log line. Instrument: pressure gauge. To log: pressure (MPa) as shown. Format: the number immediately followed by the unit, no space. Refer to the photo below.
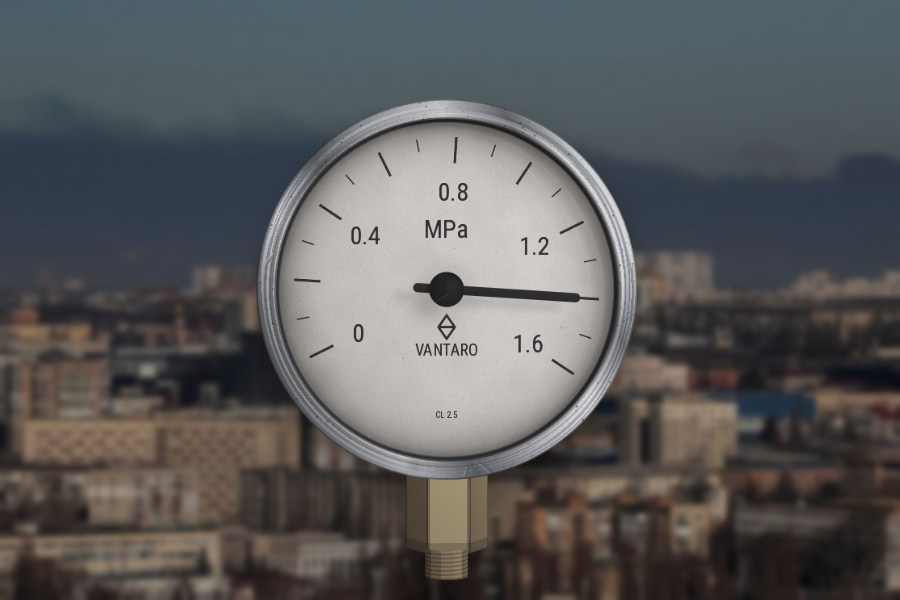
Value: 1.4MPa
